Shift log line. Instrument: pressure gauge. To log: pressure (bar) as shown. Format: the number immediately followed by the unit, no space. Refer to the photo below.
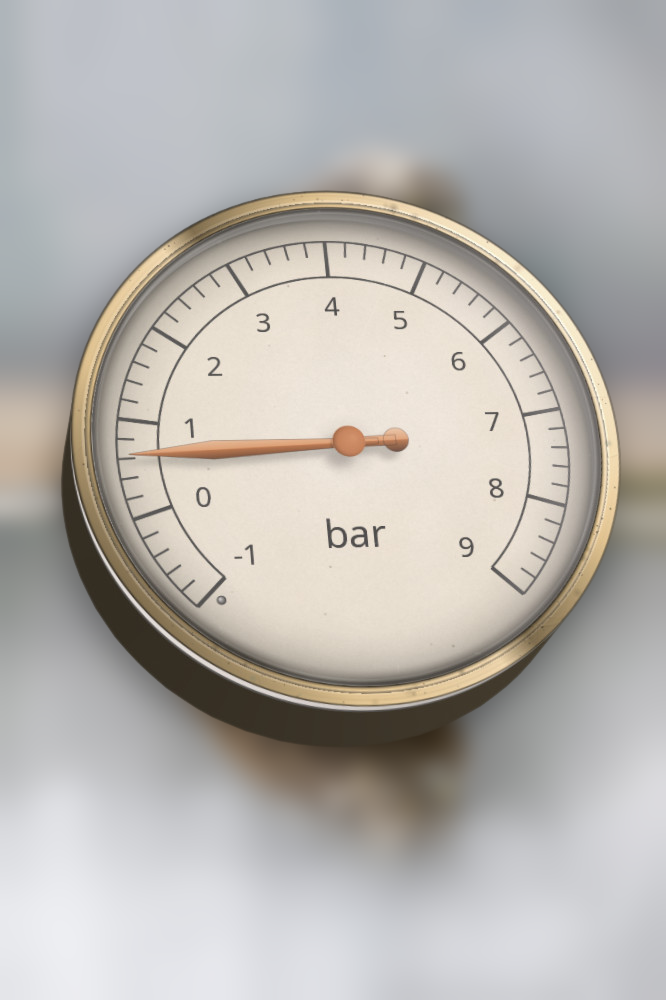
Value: 0.6bar
